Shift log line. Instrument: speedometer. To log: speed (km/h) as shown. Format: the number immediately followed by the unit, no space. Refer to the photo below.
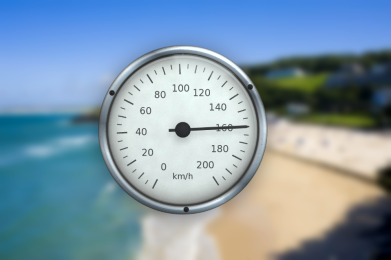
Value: 160km/h
